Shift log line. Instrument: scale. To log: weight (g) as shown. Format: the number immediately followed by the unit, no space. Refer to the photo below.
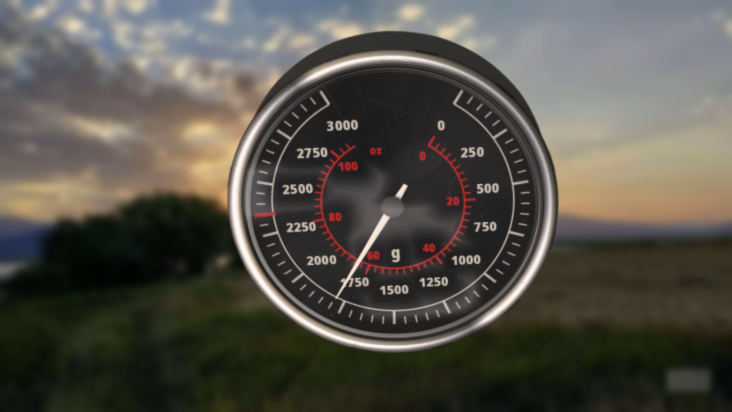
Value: 1800g
